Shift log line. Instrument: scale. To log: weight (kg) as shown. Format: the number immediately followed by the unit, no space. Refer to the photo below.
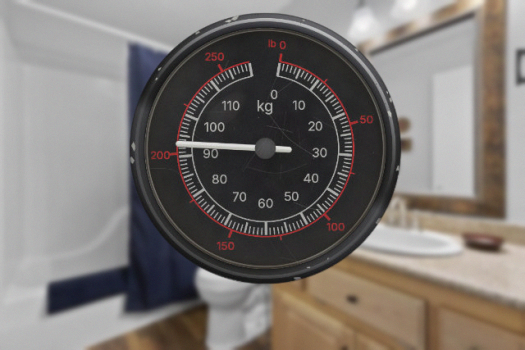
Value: 93kg
